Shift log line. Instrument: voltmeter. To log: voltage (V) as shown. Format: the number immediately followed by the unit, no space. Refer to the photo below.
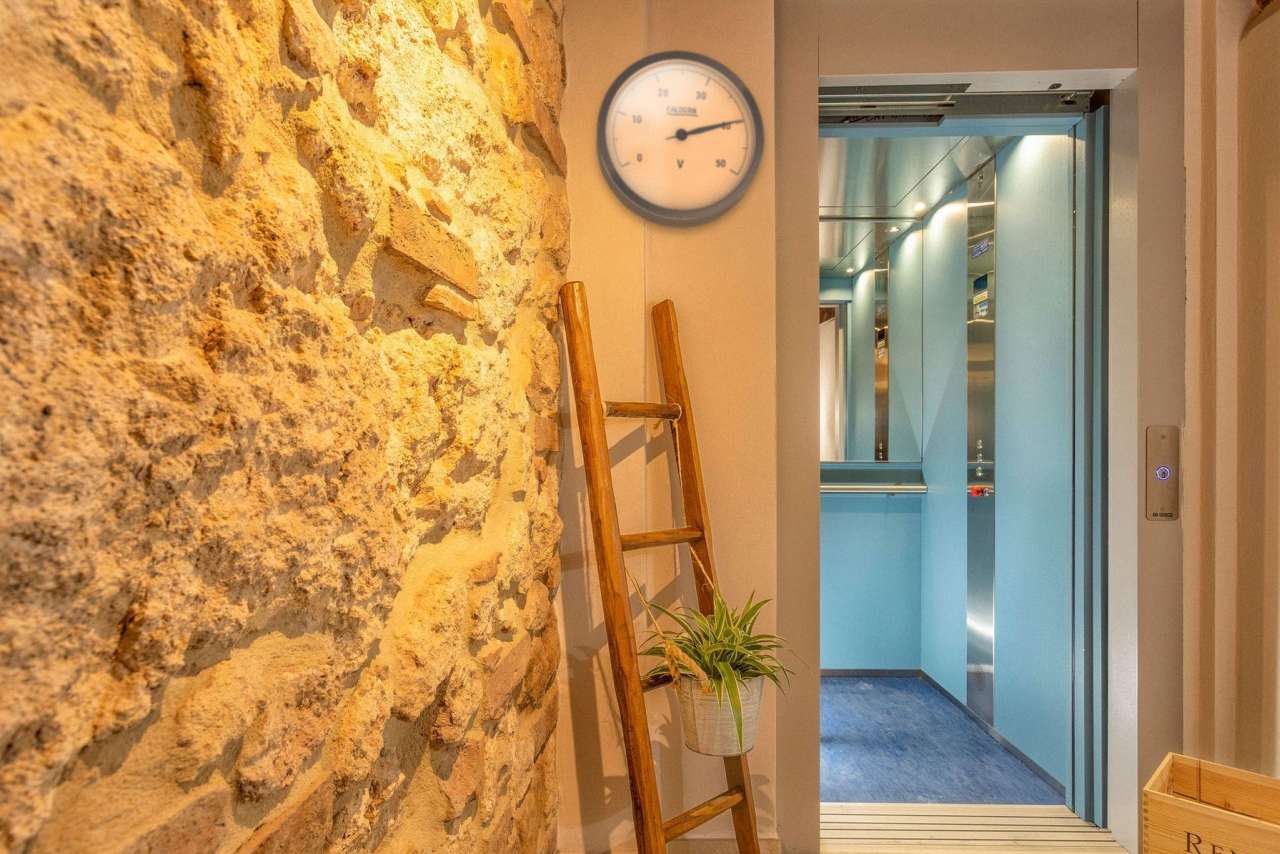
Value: 40V
